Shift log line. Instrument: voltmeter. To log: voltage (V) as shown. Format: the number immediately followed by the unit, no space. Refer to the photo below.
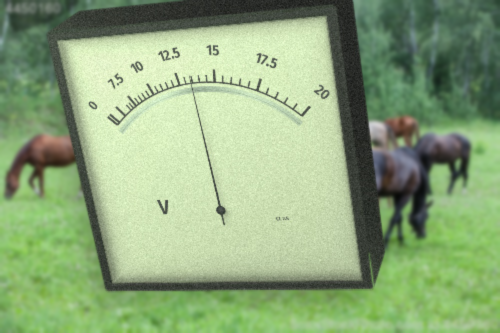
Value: 13.5V
